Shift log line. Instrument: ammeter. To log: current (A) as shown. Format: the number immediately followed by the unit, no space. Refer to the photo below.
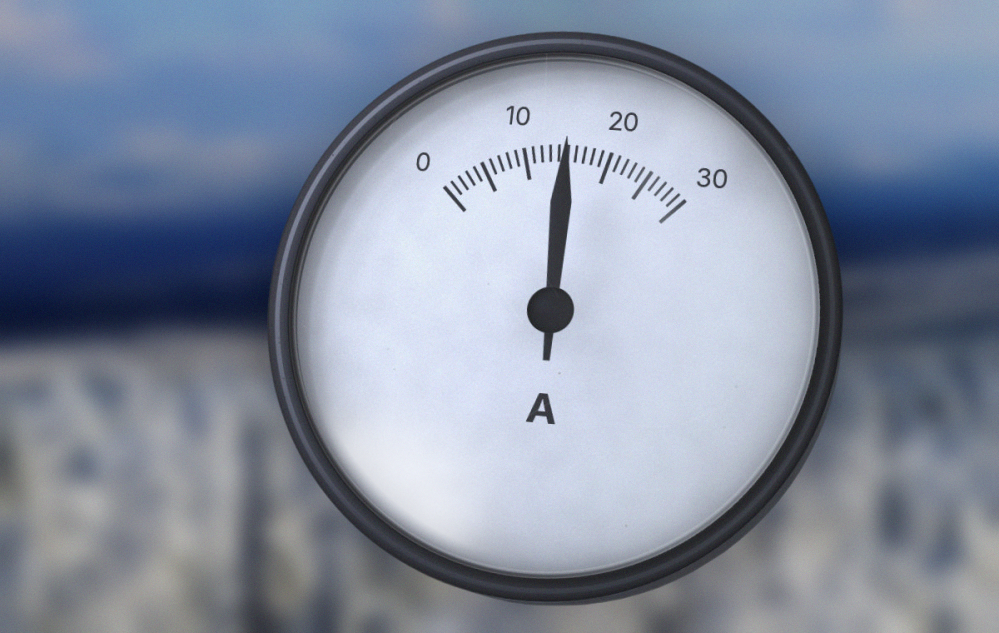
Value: 15A
